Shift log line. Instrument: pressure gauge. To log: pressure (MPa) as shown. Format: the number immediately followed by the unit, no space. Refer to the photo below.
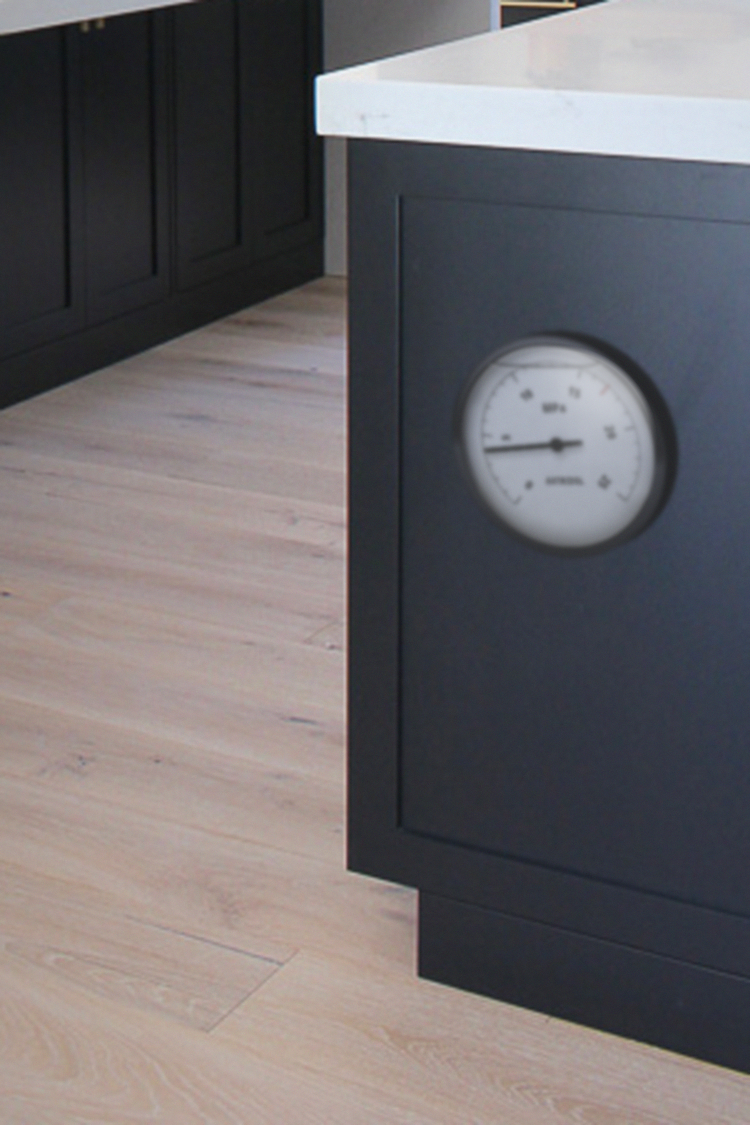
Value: 4MPa
